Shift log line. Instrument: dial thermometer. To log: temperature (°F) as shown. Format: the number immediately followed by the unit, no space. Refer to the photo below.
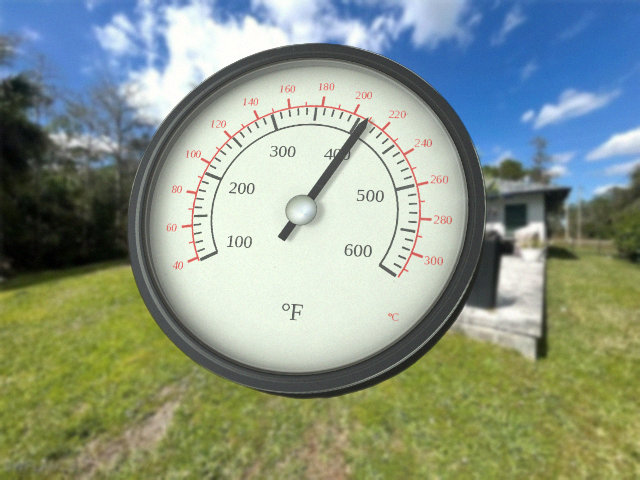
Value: 410°F
